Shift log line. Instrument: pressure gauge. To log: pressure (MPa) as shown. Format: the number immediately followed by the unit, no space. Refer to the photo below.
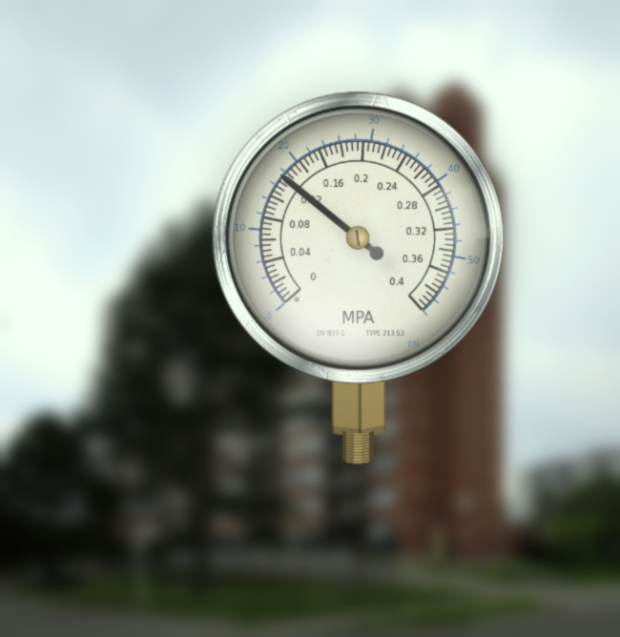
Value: 0.12MPa
